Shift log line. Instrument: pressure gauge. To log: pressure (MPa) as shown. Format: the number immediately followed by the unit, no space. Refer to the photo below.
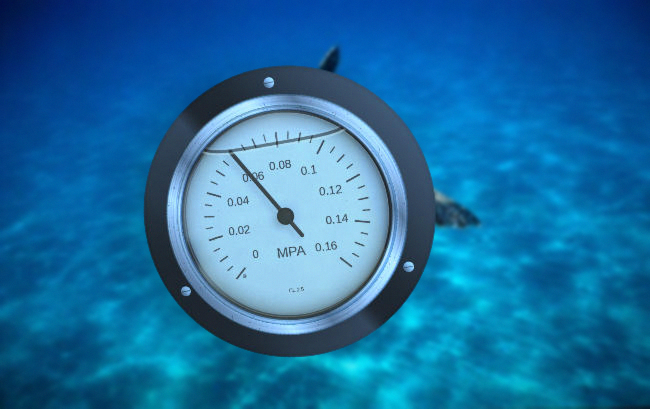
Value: 0.06MPa
